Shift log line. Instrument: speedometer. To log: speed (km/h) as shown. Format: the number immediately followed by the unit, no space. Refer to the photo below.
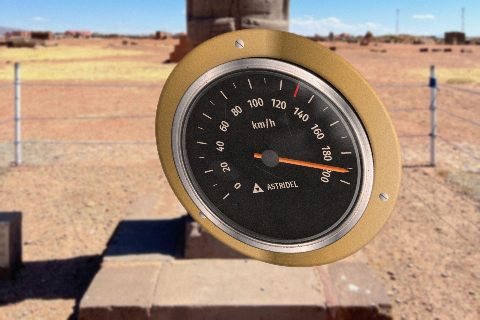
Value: 190km/h
